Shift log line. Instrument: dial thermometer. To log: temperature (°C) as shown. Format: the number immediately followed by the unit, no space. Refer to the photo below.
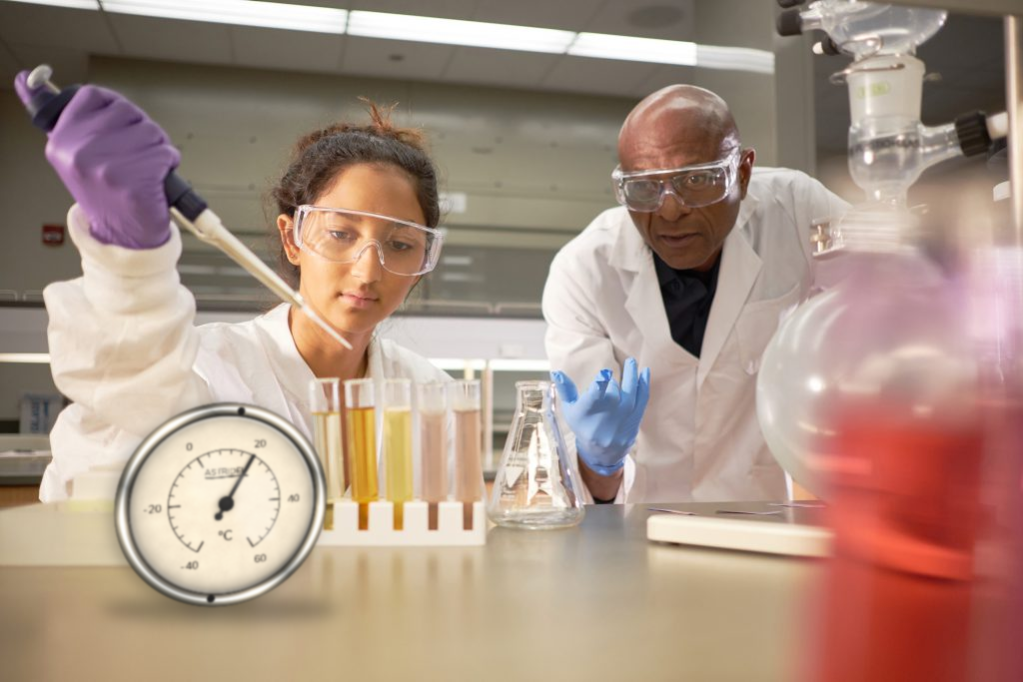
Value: 20°C
